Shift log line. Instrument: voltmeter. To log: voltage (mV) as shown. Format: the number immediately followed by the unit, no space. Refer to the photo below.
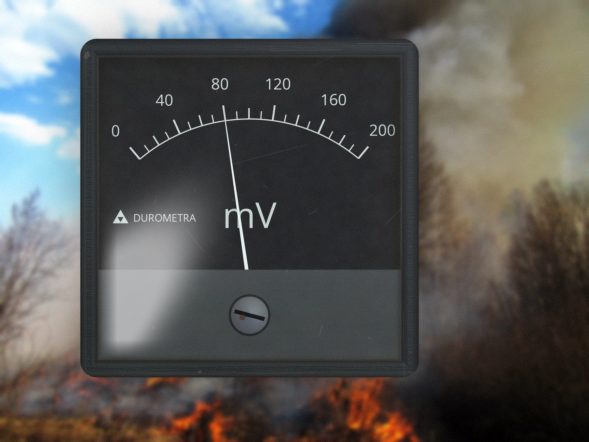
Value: 80mV
